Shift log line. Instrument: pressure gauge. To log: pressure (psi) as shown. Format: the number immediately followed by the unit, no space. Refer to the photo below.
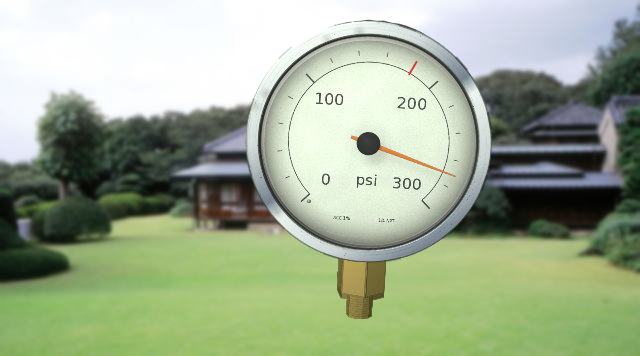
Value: 270psi
